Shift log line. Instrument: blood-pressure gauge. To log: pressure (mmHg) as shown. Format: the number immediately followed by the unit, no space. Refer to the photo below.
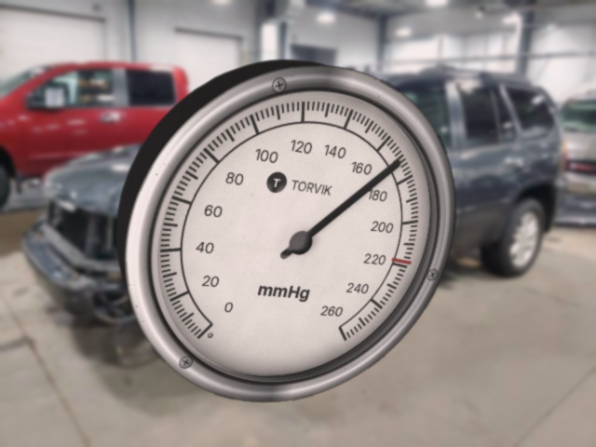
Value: 170mmHg
